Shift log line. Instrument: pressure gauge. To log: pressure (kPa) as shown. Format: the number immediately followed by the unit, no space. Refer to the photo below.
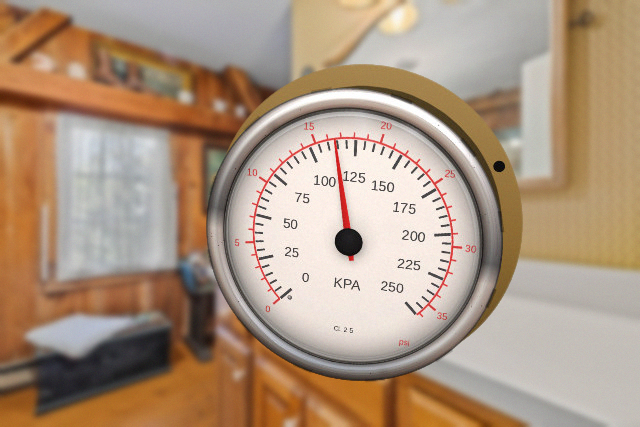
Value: 115kPa
